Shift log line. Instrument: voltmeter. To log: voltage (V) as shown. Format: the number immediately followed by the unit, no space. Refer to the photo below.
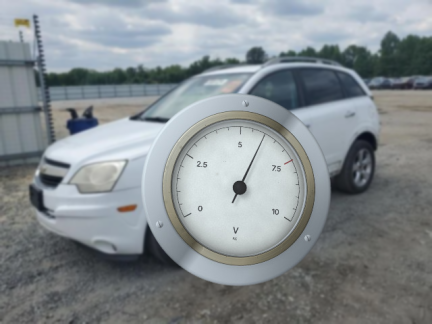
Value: 6V
